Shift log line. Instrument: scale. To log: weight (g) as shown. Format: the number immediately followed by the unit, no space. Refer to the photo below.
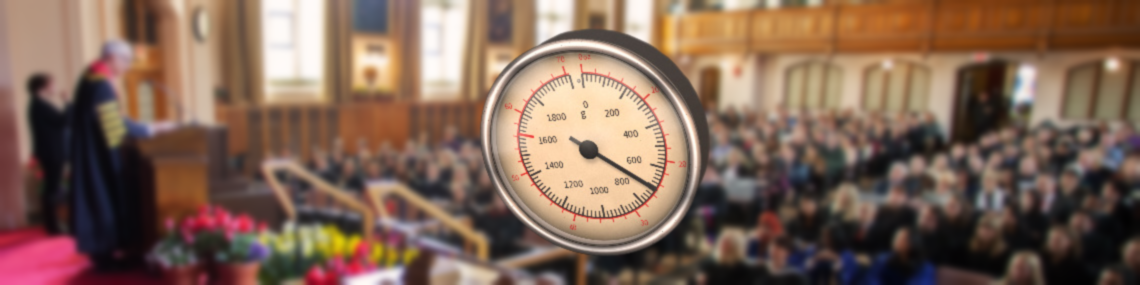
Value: 700g
